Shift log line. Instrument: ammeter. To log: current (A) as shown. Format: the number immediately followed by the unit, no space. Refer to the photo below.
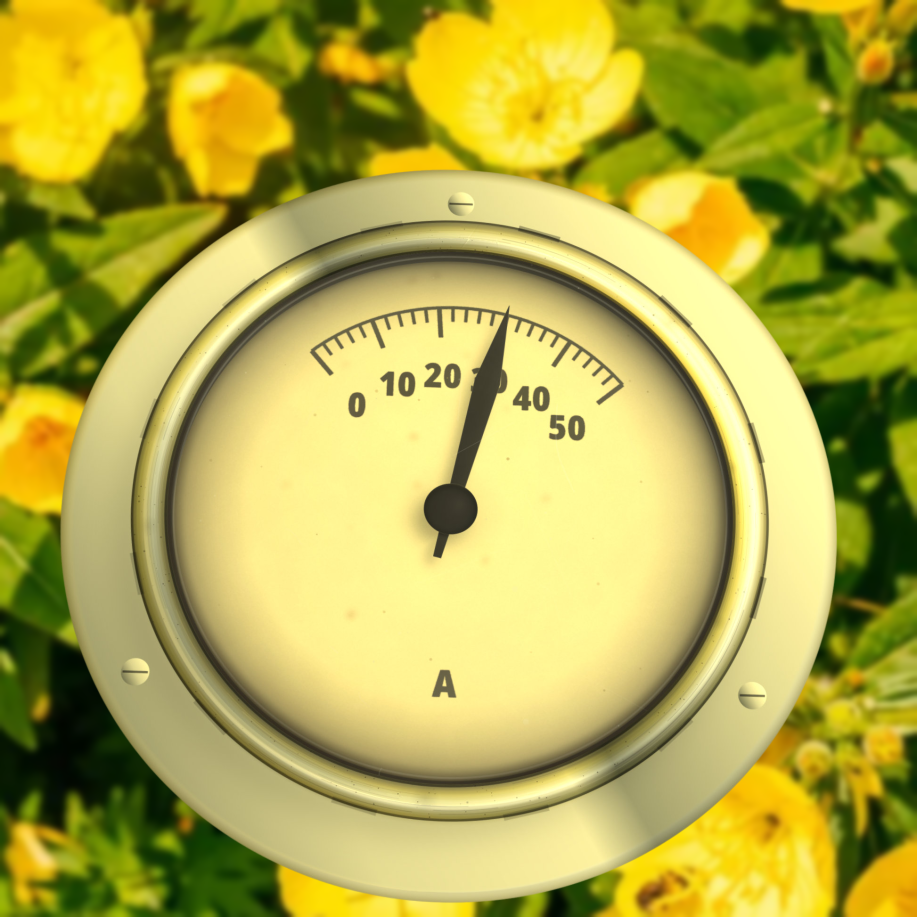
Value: 30A
